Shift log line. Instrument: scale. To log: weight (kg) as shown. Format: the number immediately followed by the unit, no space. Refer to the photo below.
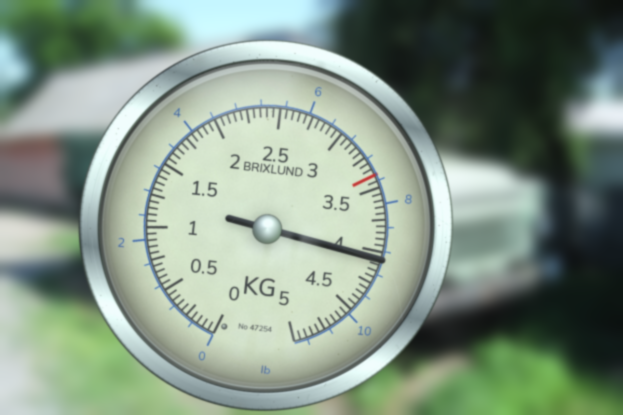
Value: 4.05kg
